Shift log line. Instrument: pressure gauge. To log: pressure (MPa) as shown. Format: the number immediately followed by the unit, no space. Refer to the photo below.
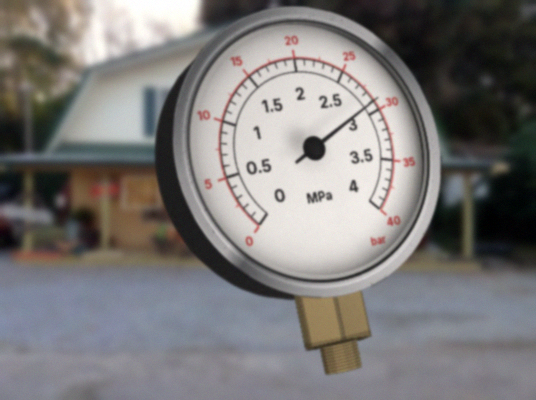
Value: 2.9MPa
